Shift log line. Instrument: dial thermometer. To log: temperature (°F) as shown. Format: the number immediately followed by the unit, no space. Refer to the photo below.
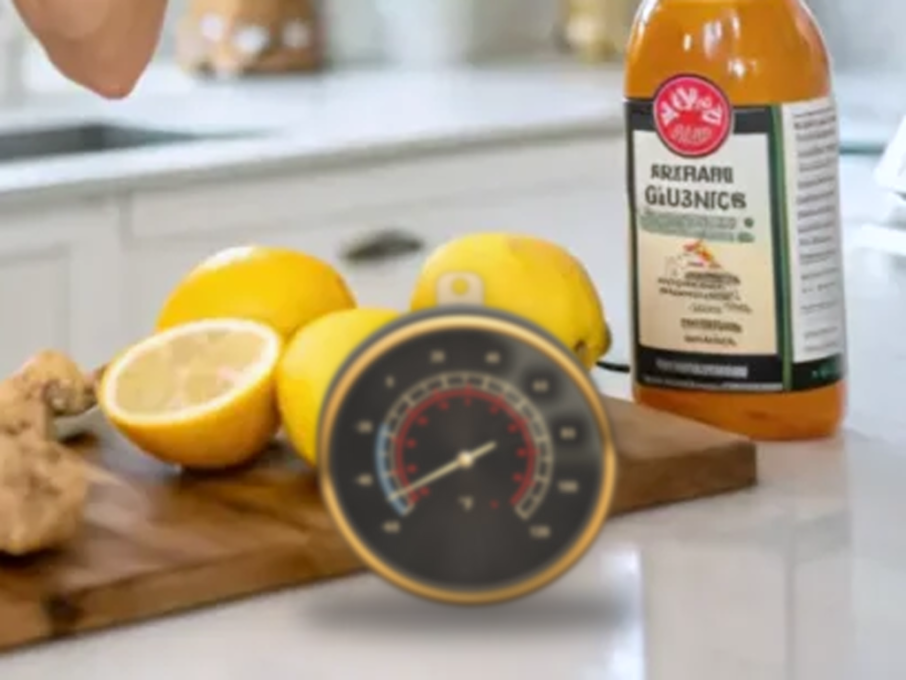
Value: -50°F
